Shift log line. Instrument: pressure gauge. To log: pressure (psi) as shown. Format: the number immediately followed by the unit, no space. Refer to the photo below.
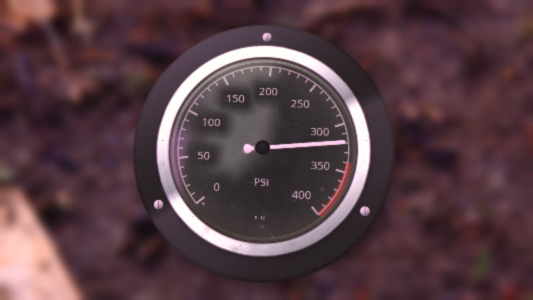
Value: 320psi
